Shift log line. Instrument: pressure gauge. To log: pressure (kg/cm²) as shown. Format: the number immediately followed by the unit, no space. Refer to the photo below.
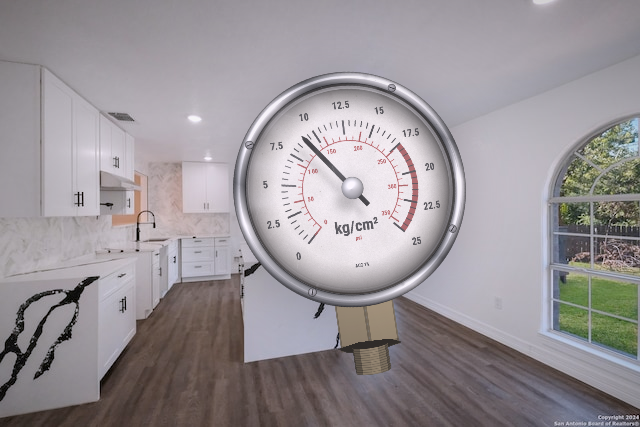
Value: 9kg/cm²
